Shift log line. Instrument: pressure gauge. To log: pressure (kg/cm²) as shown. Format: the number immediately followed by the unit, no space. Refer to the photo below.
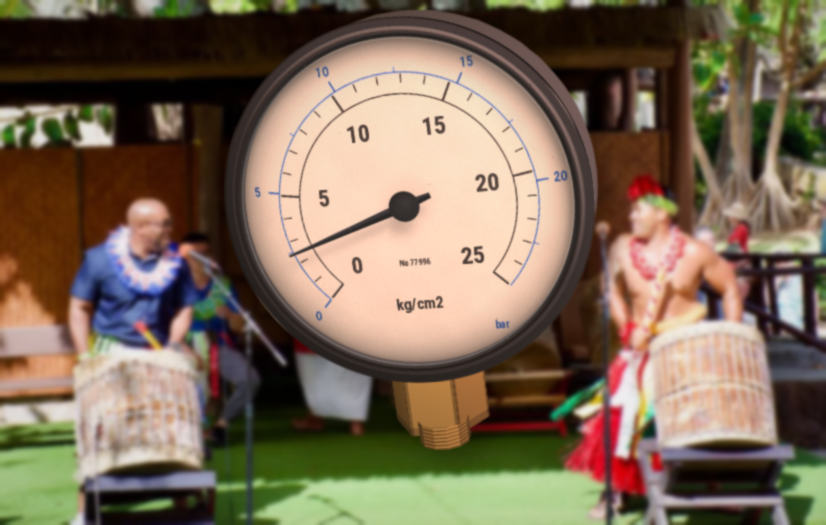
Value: 2.5kg/cm²
